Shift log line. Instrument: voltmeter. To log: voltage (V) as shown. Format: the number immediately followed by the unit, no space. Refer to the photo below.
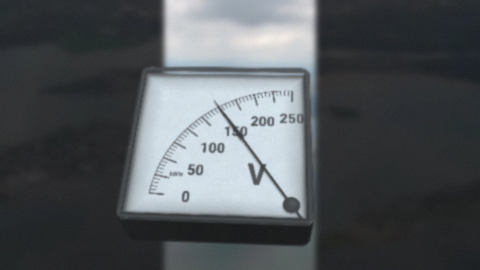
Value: 150V
